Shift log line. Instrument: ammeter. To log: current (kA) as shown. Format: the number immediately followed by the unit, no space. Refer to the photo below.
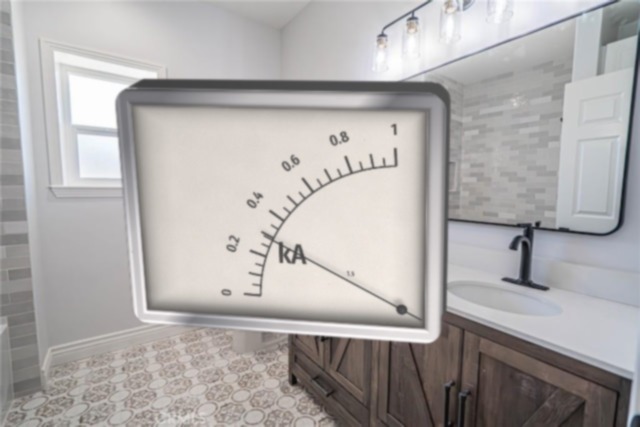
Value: 0.3kA
